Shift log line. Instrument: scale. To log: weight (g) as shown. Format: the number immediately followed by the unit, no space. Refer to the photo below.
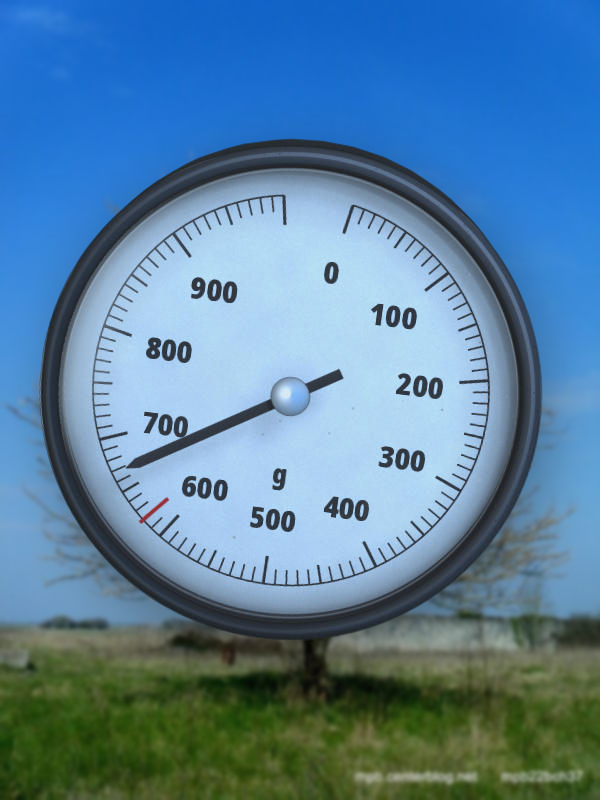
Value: 670g
